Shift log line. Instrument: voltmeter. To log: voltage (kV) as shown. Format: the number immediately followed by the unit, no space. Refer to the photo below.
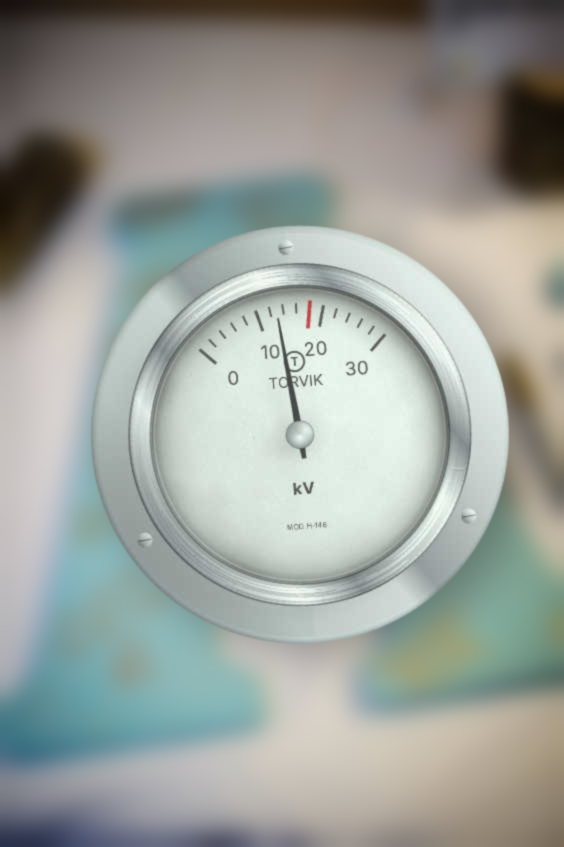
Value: 13kV
